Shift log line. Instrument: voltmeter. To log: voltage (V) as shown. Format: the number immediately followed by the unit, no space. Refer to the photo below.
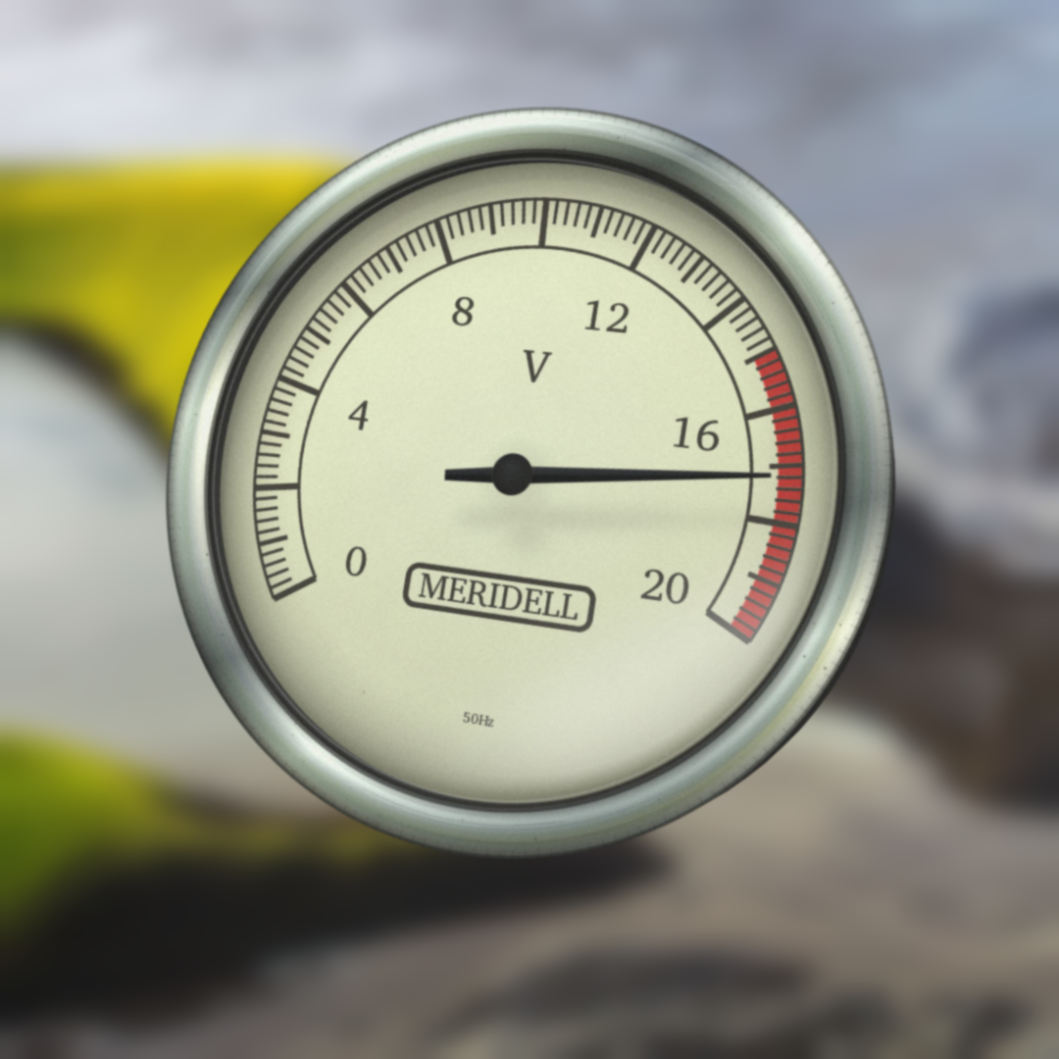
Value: 17.2V
